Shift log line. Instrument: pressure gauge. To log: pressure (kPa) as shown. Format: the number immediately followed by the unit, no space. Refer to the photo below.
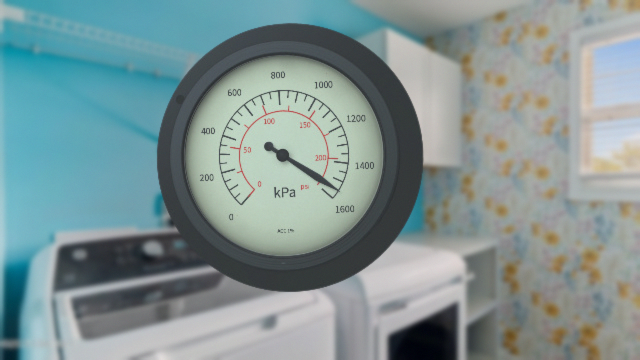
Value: 1550kPa
